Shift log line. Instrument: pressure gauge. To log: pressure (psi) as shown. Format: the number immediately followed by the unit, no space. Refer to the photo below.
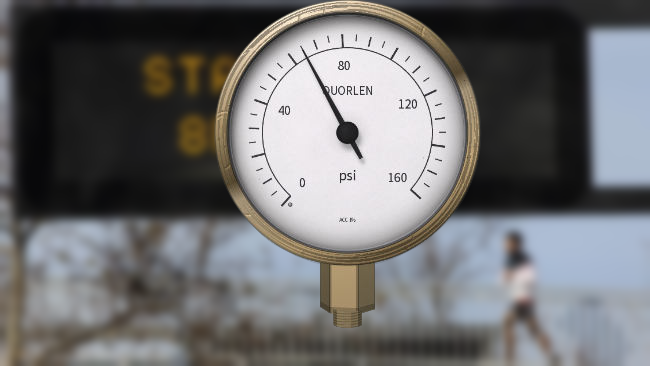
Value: 65psi
